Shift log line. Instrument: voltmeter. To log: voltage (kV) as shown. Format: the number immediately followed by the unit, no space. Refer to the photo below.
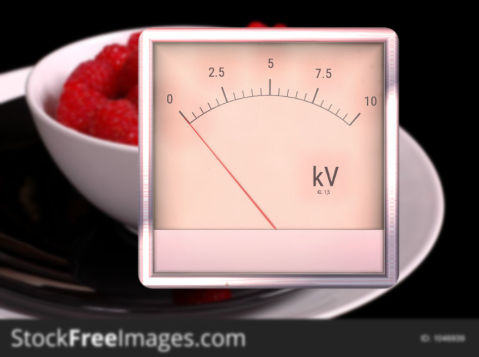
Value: 0kV
